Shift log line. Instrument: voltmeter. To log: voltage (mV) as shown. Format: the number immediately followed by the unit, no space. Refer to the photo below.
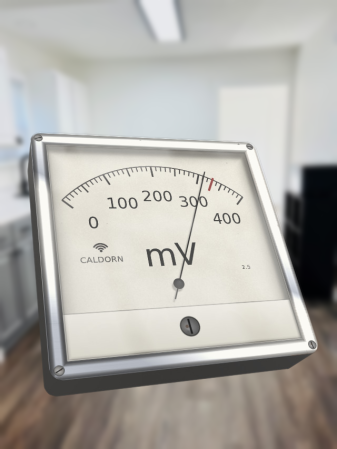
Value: 310mV
